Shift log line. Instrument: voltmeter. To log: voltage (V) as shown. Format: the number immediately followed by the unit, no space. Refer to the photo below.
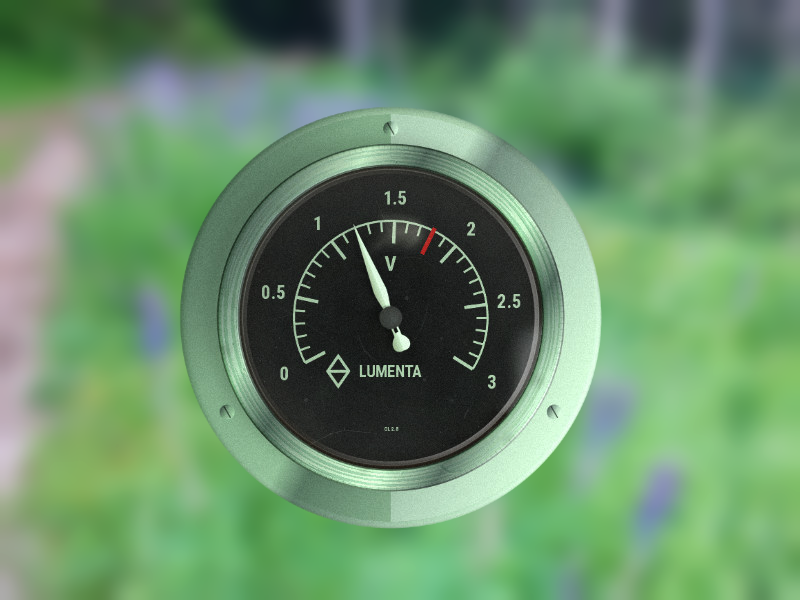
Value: 1.2V
